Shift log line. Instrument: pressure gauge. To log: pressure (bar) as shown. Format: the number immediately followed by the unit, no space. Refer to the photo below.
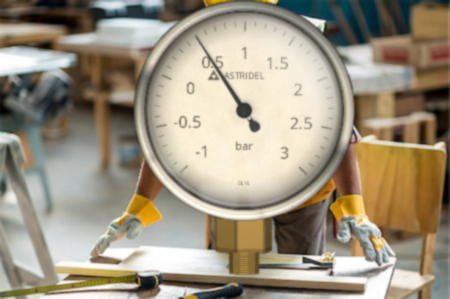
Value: 0.5bar
